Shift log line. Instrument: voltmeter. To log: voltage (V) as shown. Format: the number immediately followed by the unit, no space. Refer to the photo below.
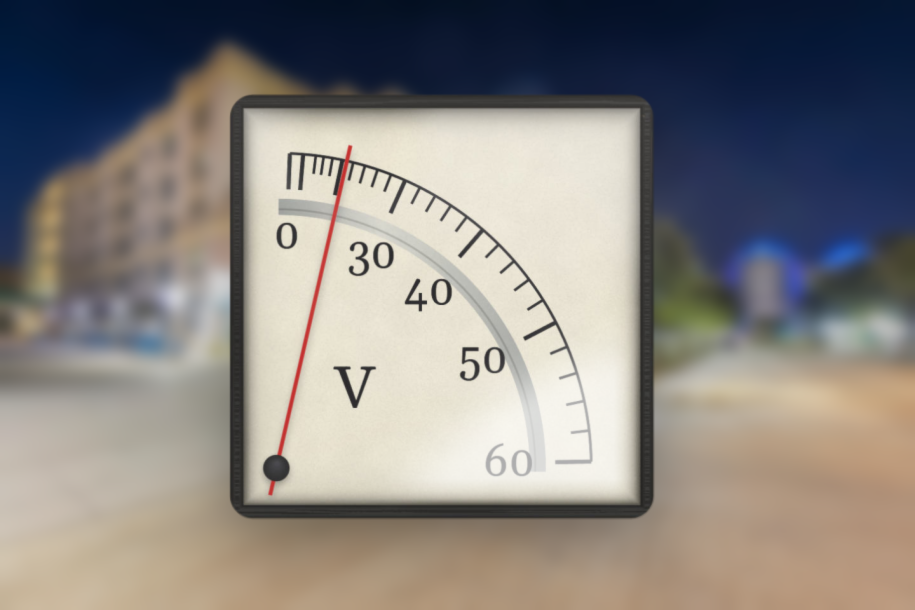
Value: 21V
